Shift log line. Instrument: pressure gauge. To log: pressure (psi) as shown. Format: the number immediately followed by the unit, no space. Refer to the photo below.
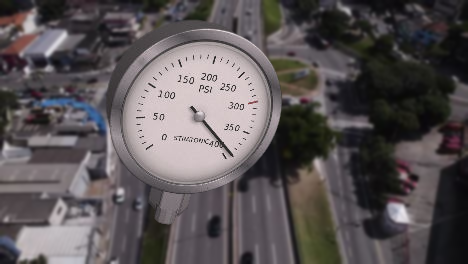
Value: 390psi
